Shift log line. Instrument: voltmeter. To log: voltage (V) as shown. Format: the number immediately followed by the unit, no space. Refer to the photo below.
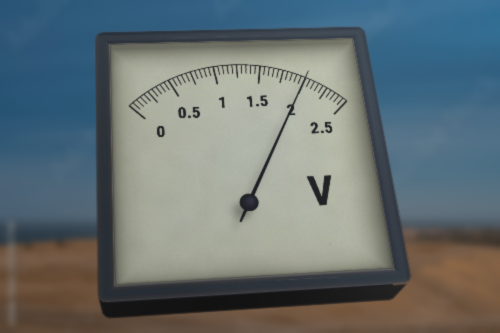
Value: 2V
